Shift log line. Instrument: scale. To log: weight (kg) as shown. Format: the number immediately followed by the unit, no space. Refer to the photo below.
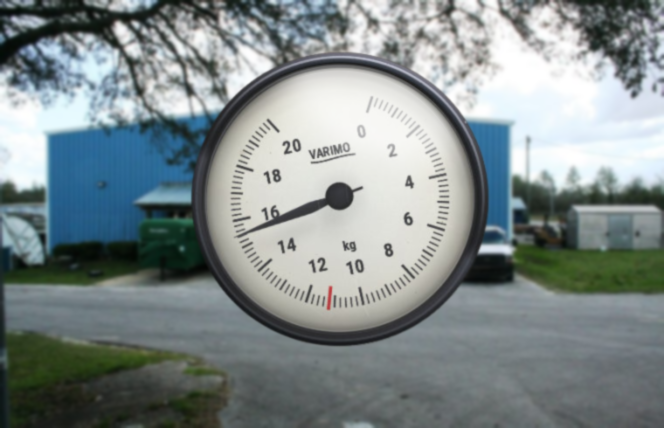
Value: 15.4kg
